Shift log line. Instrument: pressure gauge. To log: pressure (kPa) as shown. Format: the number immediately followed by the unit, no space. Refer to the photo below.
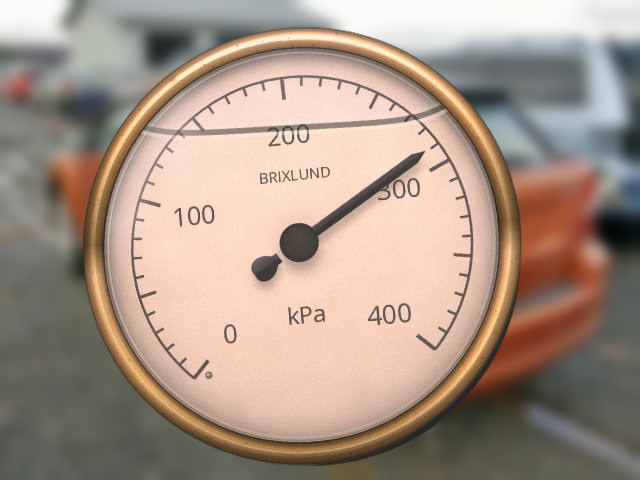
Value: 290kPa
